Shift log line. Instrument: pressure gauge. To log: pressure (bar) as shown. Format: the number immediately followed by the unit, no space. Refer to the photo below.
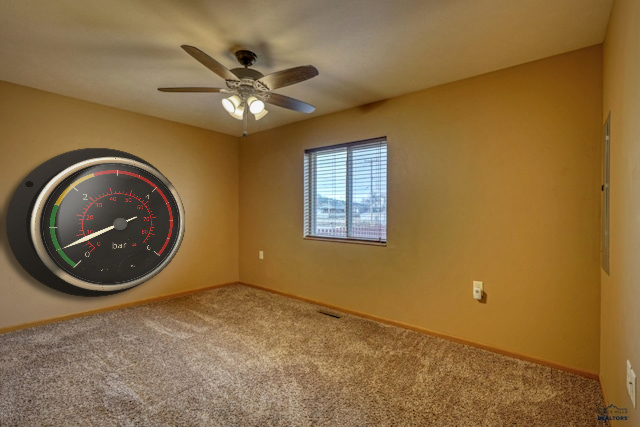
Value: 0.5bar
